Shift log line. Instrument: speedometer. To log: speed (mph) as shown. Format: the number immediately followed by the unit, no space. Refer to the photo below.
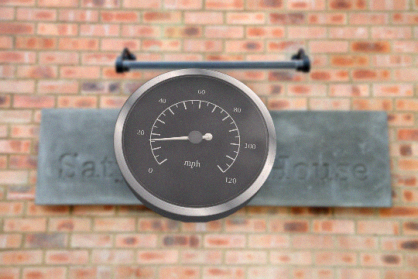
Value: 15mph
